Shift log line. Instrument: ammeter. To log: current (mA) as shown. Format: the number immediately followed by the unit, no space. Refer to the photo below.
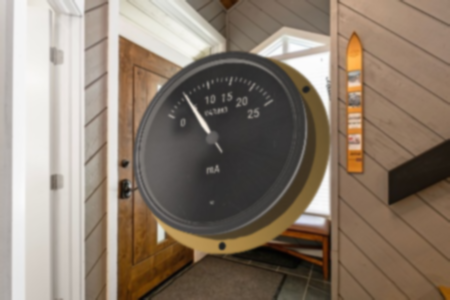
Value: 5mA
